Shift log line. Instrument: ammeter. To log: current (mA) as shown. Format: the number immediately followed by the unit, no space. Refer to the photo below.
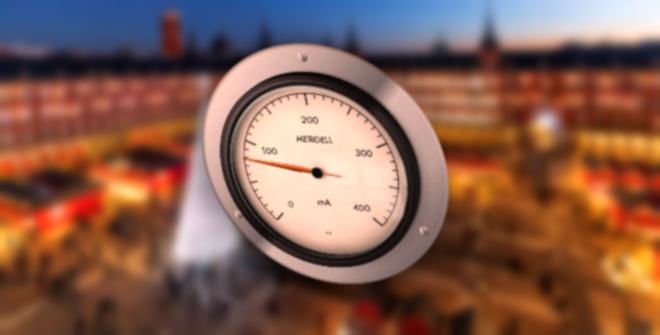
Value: 80mA
